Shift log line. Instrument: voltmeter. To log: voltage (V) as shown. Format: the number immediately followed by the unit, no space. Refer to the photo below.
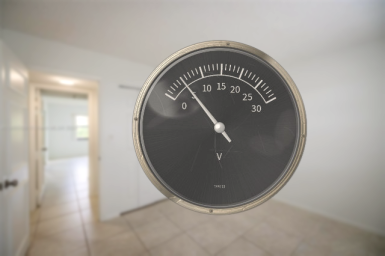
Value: 5V
